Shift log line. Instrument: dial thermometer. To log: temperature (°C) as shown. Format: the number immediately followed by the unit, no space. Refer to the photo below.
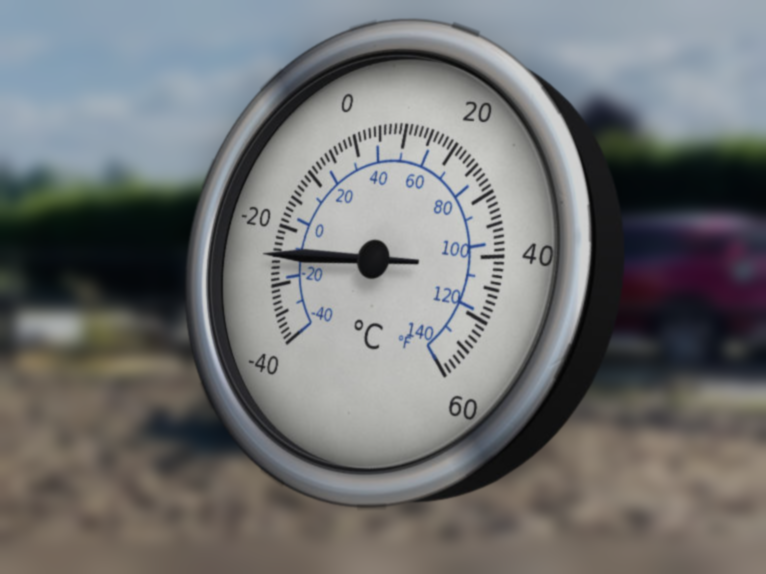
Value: -25°C
